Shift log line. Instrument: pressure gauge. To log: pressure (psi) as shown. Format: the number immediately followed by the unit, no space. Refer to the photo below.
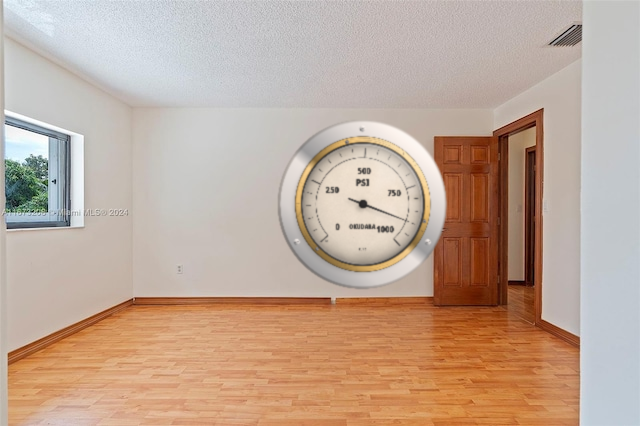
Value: 900psi
